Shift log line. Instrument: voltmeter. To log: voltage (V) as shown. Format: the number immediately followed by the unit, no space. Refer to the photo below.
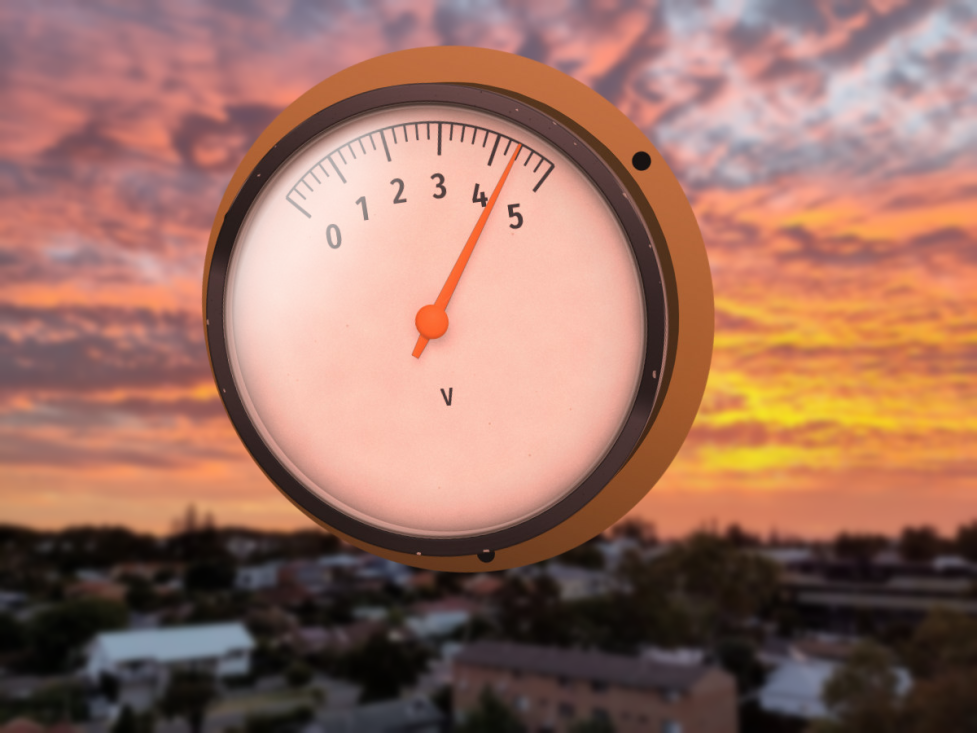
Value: 4.4V
